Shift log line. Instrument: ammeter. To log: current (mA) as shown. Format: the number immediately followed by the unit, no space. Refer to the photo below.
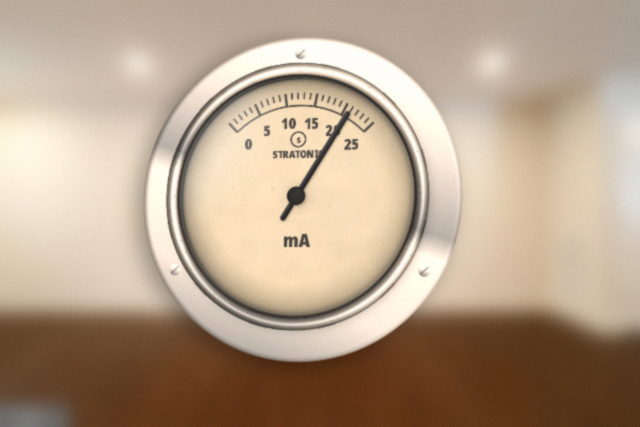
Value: 21mA
